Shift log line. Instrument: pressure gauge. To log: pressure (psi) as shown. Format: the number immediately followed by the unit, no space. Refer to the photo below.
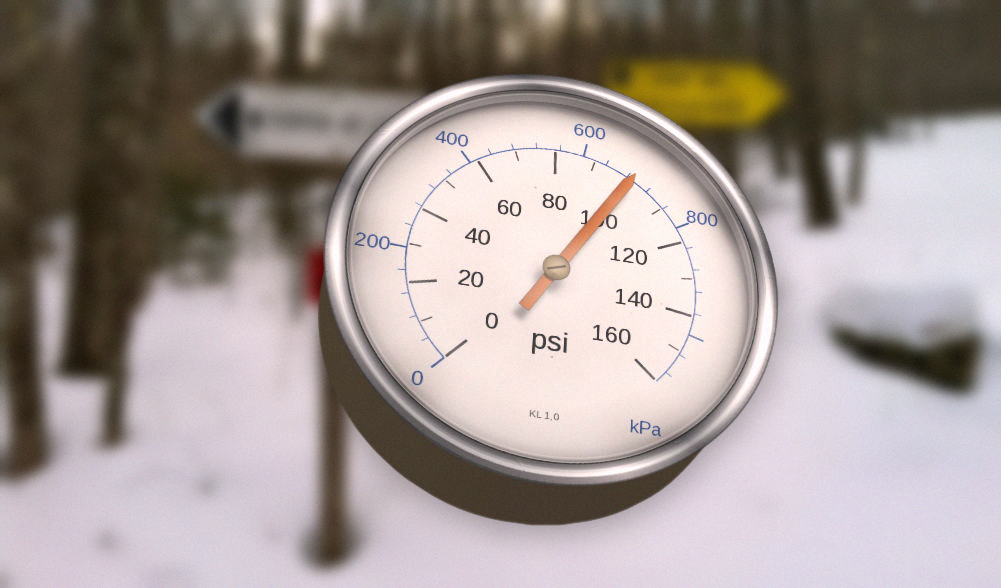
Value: 100psi
